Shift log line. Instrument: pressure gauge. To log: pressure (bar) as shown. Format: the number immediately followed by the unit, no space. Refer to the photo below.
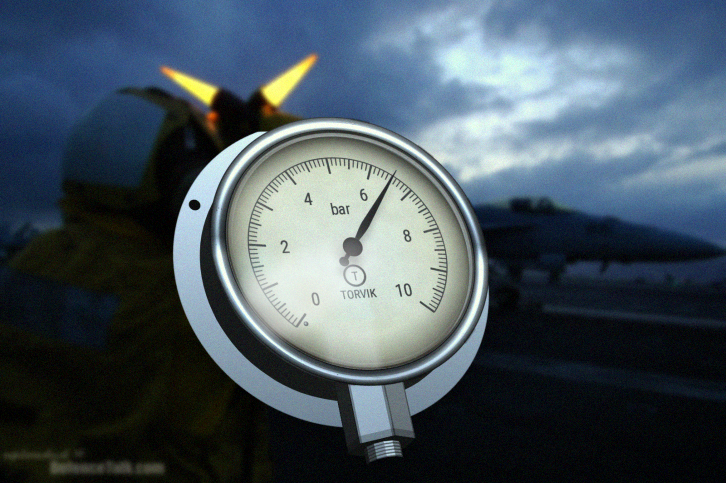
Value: 6.5bar
